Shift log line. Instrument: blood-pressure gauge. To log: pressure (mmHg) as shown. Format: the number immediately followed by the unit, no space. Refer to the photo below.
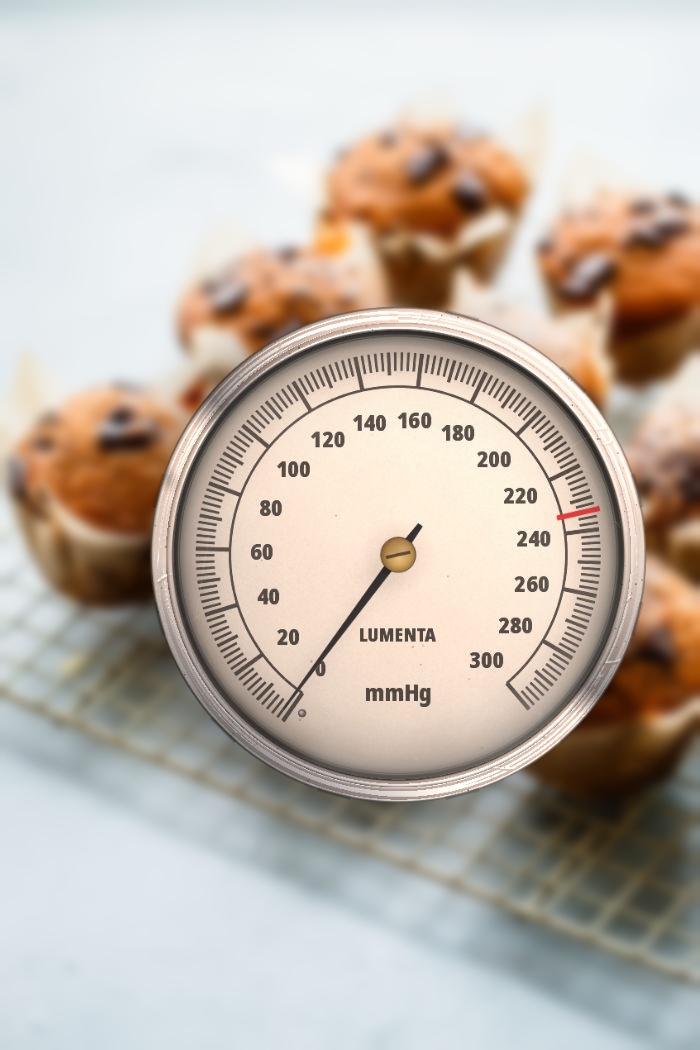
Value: 2mmHg
